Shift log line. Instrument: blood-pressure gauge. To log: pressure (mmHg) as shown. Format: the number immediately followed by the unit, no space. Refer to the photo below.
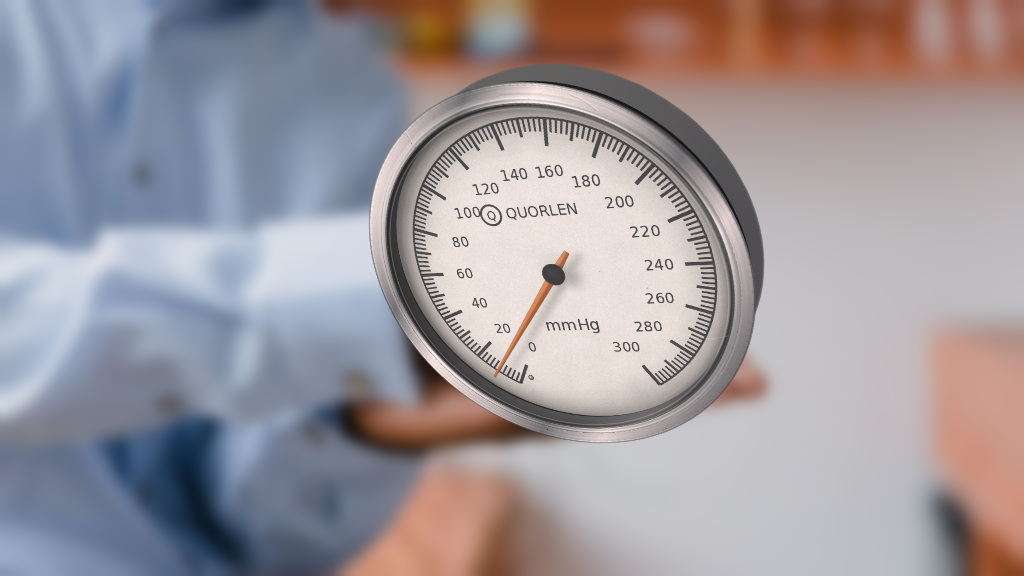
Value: 10mmHg
